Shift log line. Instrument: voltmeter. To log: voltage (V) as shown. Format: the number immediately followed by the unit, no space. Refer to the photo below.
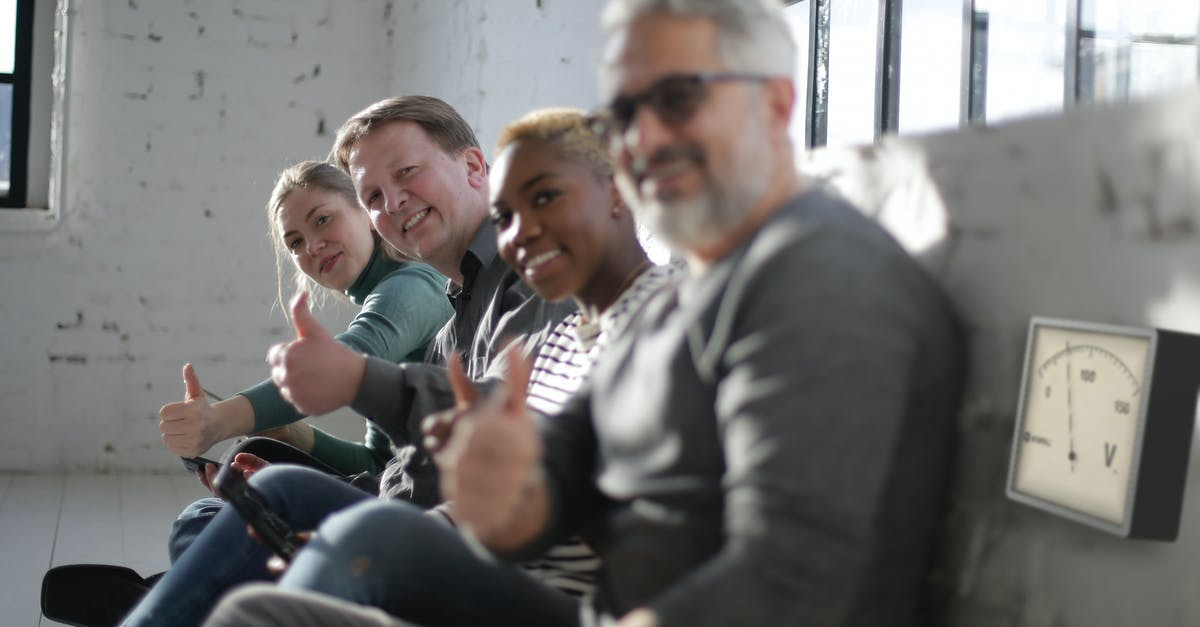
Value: 75V
